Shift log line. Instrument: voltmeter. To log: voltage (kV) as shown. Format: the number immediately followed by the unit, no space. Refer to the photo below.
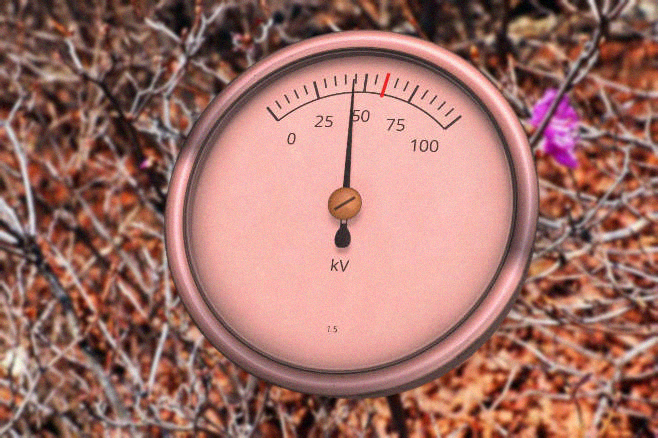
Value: 45kV
